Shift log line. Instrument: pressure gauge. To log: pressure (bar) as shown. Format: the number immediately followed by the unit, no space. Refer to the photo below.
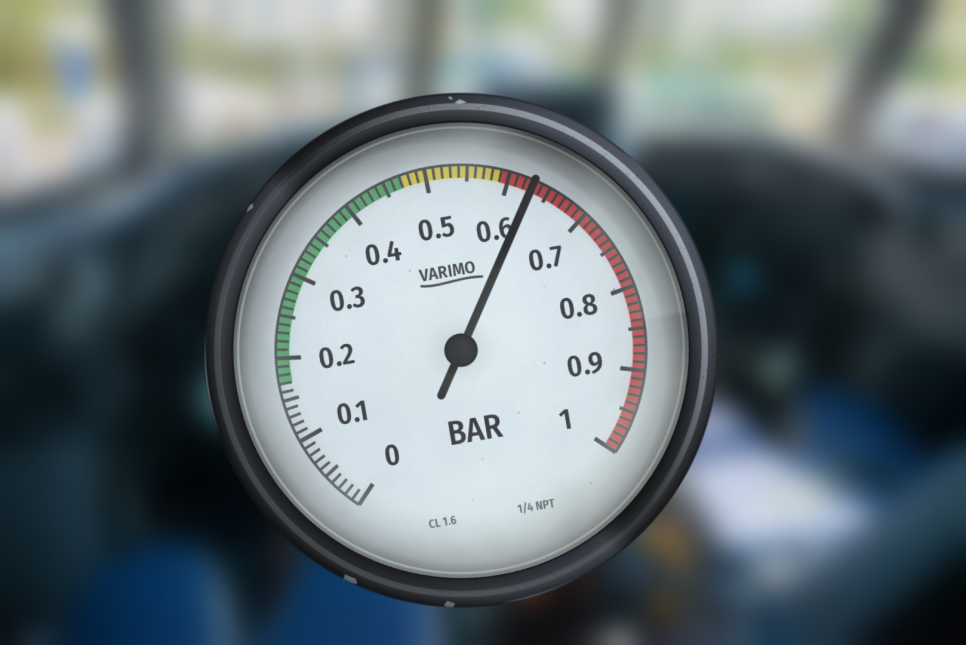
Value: 0.63bar
